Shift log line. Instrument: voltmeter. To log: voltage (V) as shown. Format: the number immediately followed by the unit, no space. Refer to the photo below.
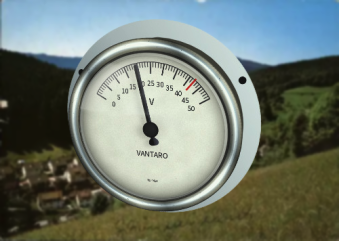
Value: 20V
